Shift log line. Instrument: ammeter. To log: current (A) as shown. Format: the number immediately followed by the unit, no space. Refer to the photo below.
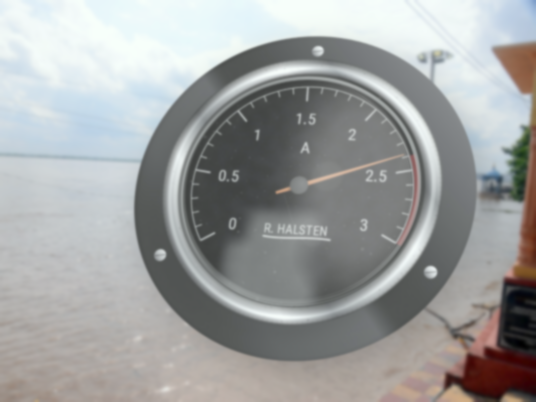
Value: 2.4A
